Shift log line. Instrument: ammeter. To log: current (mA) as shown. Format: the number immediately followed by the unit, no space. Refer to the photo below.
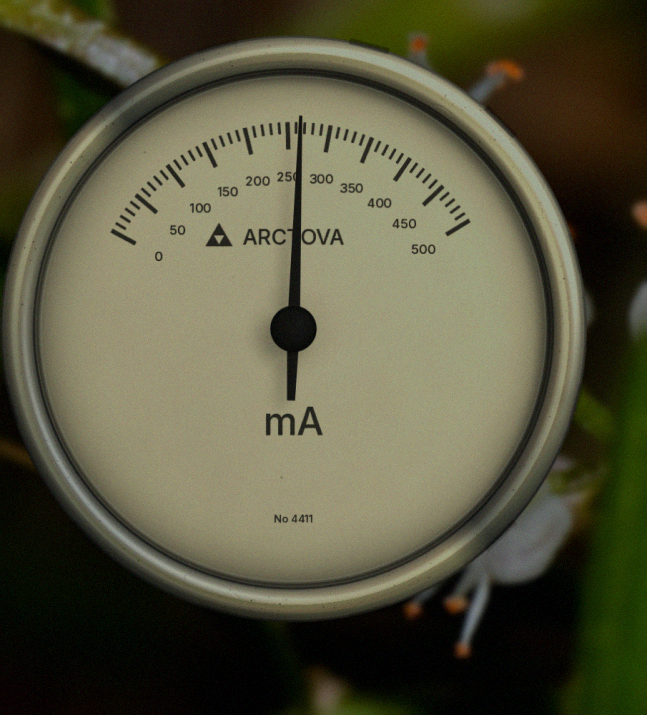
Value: 265mA
